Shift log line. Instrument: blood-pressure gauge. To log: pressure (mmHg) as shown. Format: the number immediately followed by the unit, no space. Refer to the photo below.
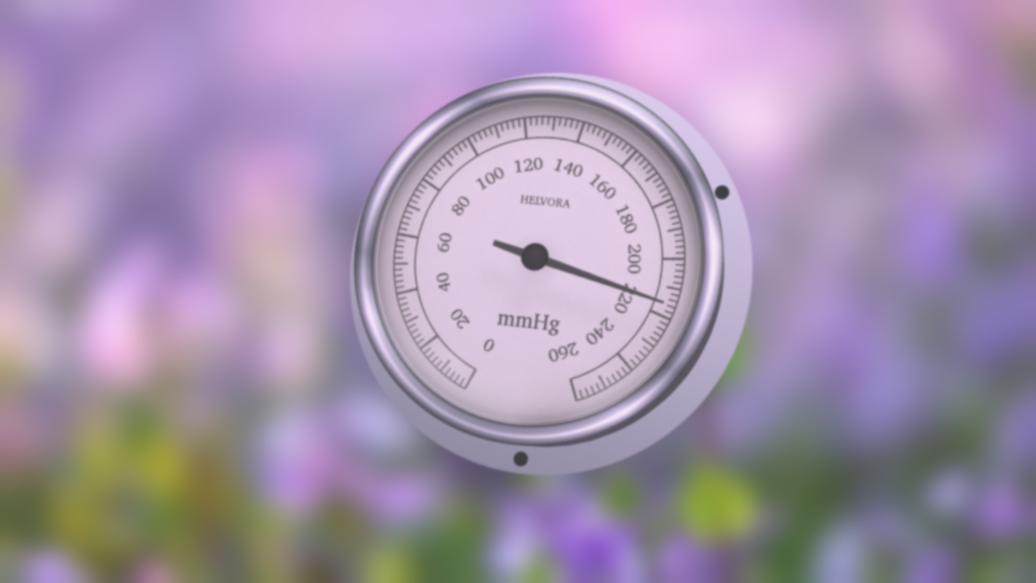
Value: 216mmHg
